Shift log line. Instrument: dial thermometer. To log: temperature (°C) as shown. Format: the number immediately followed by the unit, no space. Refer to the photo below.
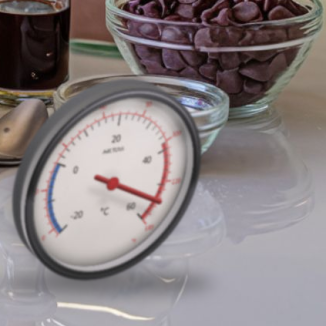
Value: 54°C
